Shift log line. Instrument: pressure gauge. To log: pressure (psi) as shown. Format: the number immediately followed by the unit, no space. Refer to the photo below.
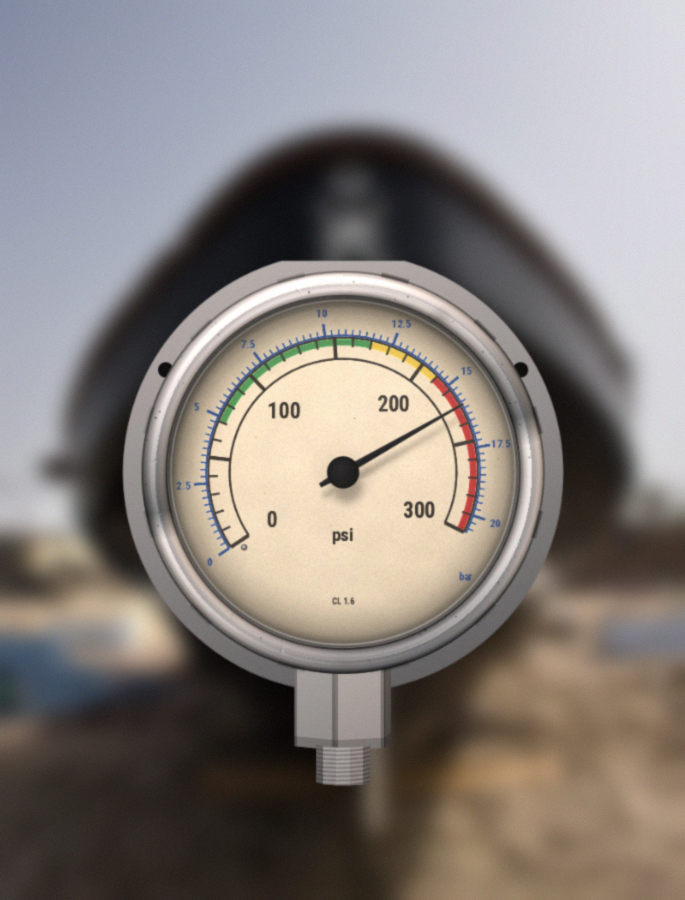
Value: 230psi
